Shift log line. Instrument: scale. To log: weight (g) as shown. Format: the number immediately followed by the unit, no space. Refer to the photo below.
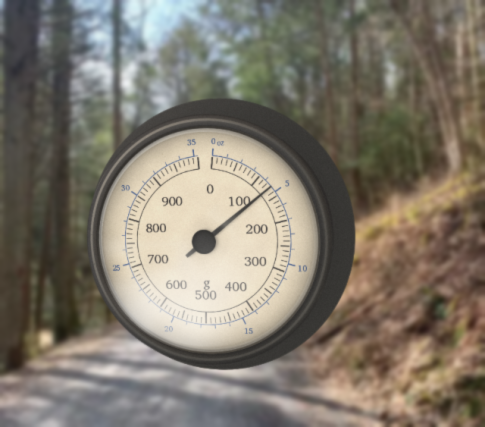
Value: 130g
